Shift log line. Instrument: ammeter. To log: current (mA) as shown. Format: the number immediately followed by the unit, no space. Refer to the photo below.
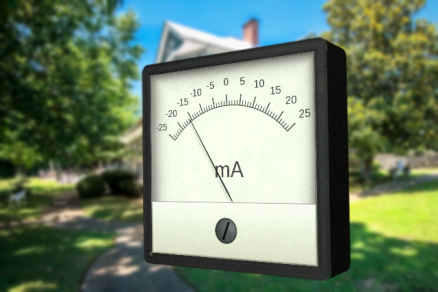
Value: -15mA
